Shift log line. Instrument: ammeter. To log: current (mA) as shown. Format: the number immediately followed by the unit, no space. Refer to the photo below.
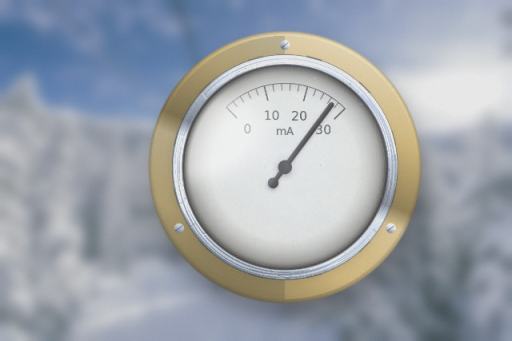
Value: 27mA
